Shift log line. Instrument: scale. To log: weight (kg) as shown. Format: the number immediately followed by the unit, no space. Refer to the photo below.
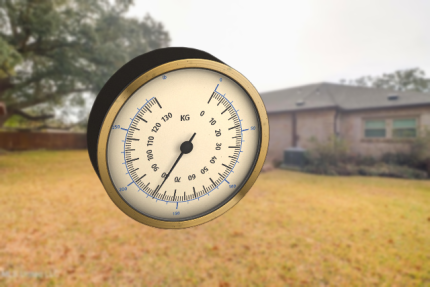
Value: 80kg
